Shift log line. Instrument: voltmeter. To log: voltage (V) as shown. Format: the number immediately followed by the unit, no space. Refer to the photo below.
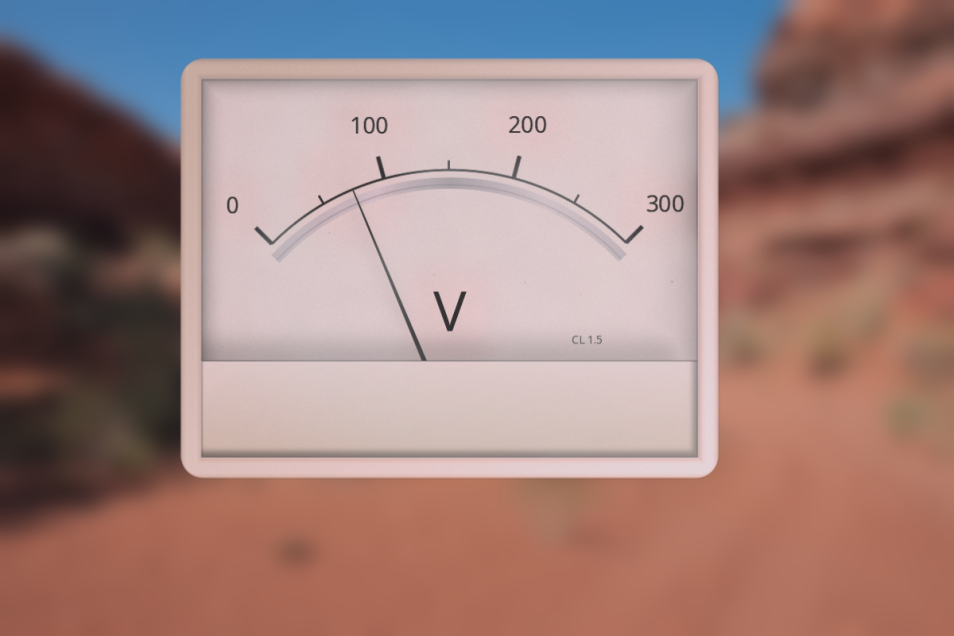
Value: 75V
